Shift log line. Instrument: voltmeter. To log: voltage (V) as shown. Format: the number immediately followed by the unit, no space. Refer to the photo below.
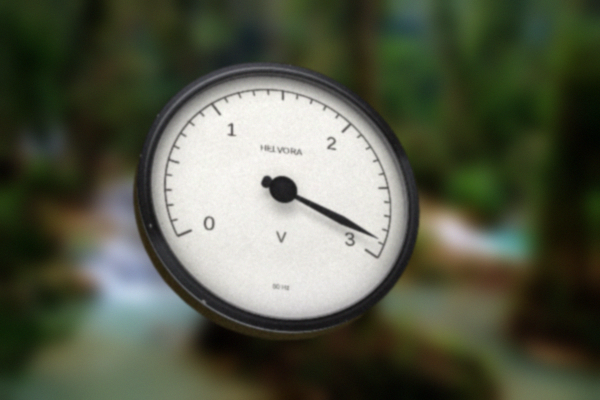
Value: 2.9V
